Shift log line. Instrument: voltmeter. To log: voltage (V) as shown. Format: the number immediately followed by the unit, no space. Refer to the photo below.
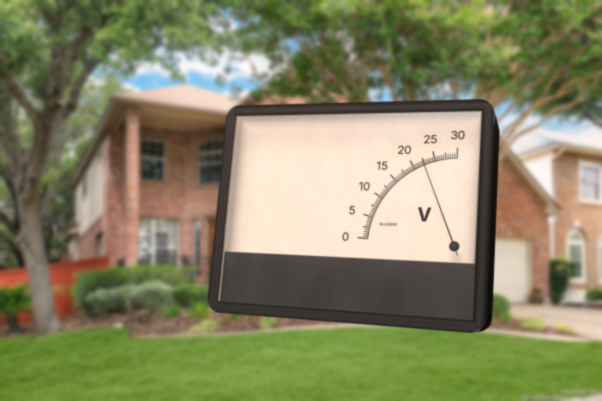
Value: 22.5V
